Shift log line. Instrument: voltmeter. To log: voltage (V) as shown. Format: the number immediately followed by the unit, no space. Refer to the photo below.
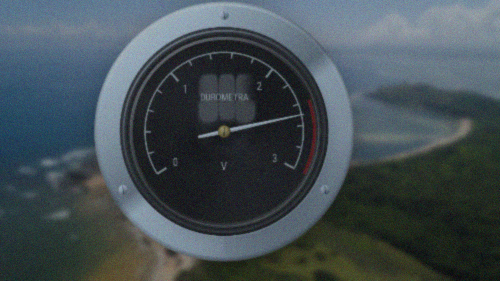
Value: 2.5V
